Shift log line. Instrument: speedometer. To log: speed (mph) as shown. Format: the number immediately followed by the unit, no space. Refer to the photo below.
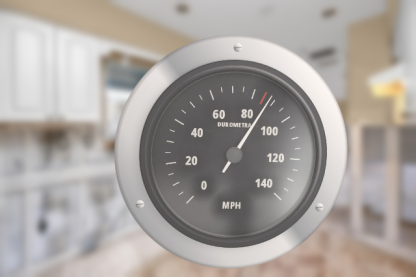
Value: 87.5mph
